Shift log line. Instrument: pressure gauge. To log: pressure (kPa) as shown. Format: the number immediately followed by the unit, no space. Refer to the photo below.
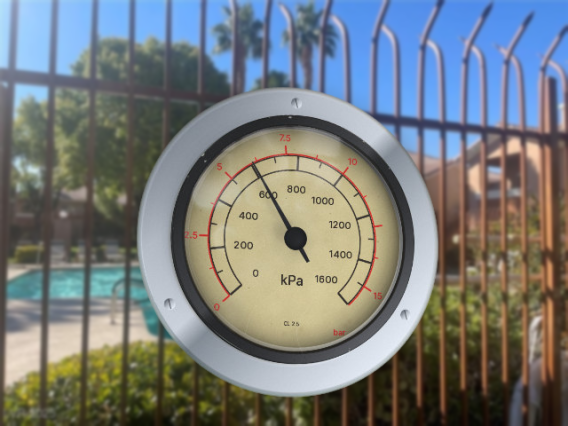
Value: 600kPa
